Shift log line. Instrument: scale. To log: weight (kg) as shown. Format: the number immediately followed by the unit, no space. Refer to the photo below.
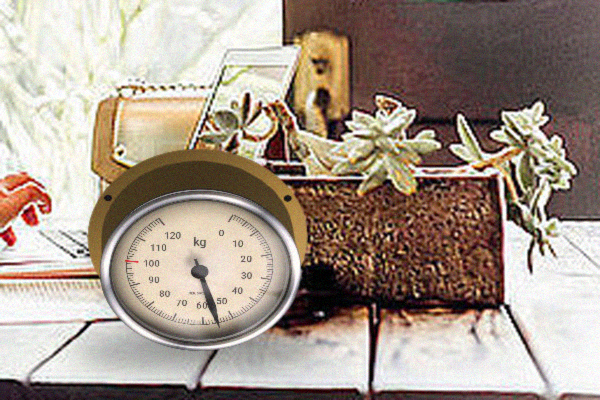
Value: 55kg
